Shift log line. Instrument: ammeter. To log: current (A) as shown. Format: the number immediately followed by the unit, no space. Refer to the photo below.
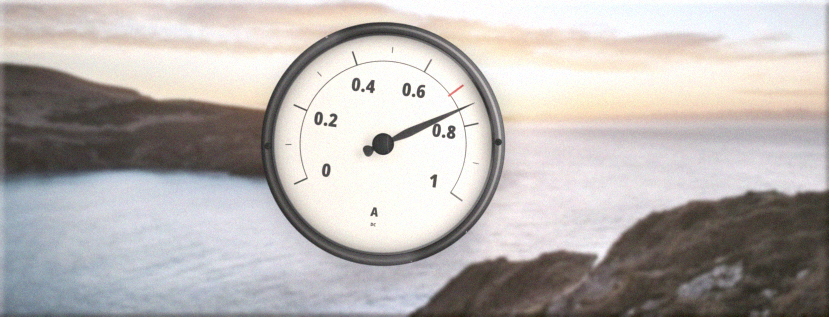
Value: 0.75A
